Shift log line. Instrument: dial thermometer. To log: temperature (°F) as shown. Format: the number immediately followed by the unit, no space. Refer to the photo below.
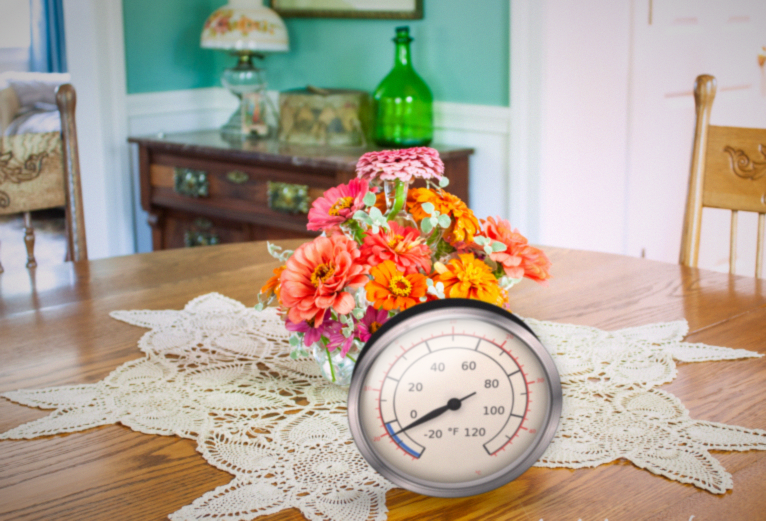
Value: -5°F
